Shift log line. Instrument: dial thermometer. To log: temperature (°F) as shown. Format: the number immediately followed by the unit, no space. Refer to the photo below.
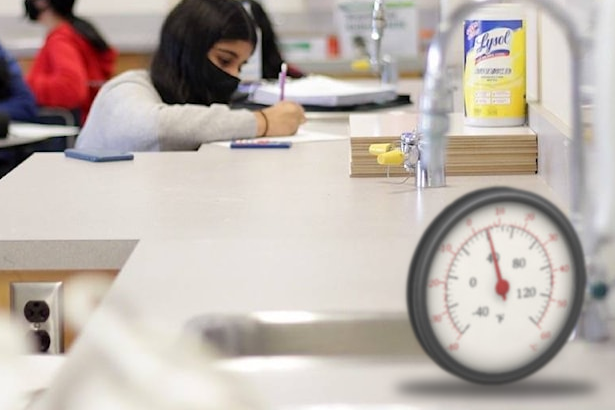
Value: 40°F
